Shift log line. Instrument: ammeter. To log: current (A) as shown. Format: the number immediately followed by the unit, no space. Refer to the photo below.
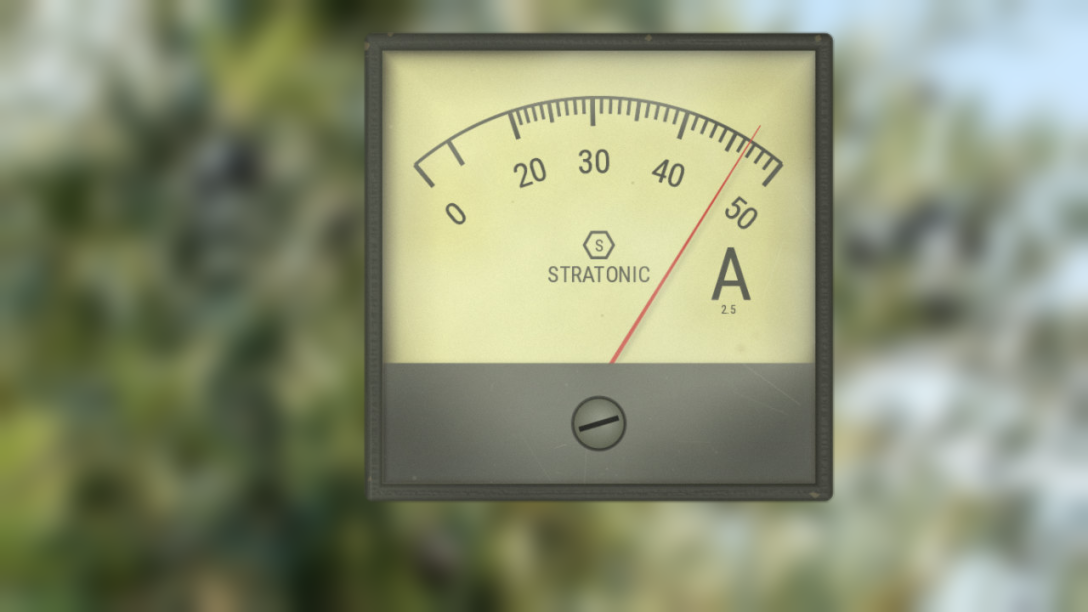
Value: 46.5A
